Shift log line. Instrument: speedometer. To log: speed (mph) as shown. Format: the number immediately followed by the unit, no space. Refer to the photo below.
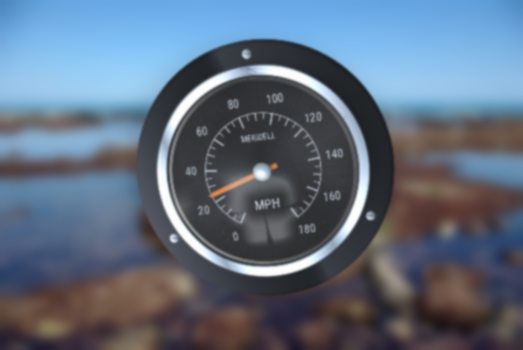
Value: 25mph
